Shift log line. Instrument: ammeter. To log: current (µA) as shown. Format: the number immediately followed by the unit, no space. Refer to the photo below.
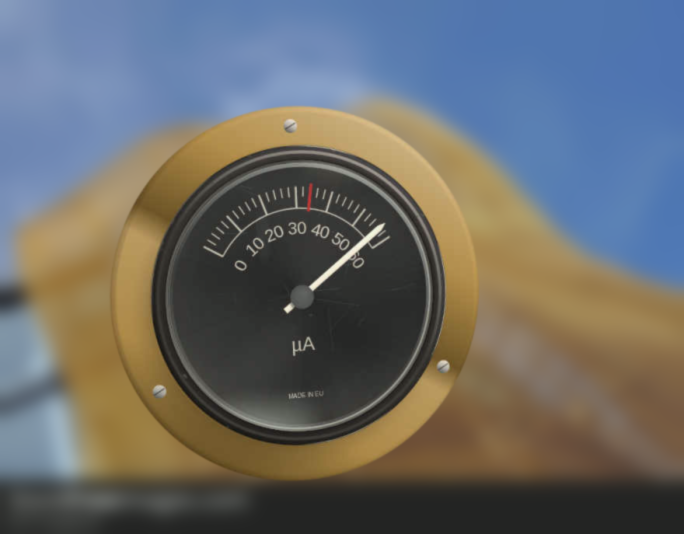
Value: 56µA
